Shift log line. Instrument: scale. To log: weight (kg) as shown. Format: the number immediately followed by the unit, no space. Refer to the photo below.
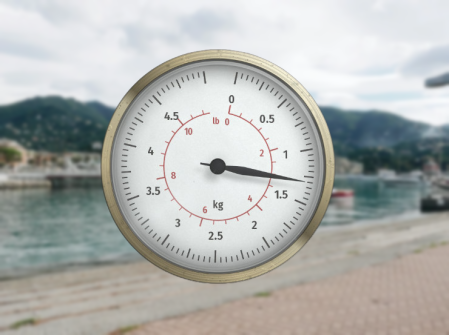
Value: 1.3kg
